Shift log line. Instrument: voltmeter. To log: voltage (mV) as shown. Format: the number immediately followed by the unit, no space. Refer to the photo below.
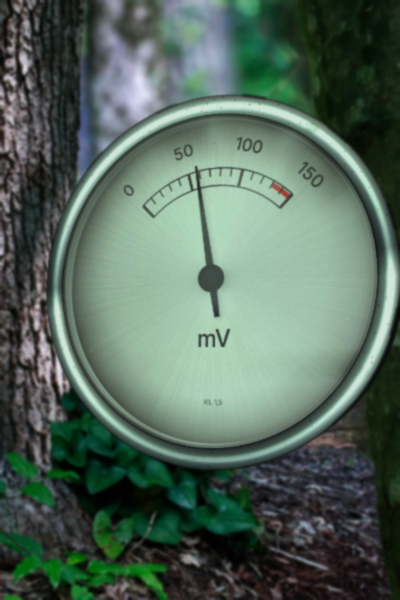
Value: 60mV
